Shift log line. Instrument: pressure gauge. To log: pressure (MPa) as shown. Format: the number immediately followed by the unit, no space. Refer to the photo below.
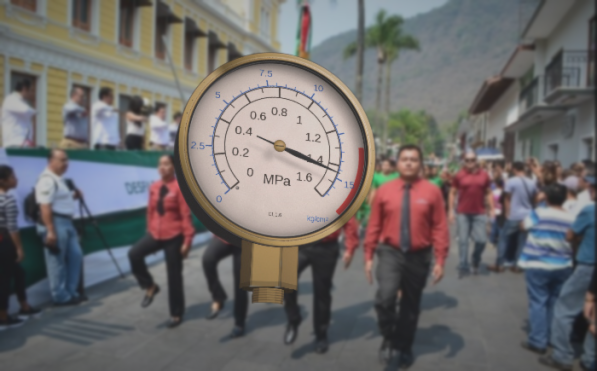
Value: 1.45MPa
